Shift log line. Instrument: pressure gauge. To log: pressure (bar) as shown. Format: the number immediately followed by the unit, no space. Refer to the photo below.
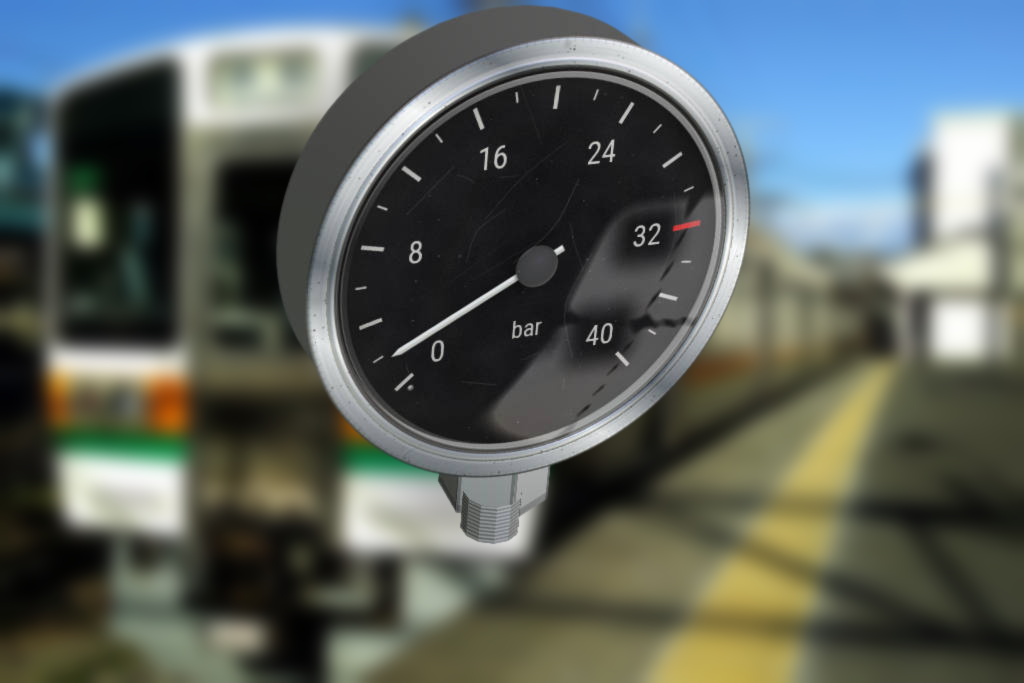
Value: 2bar
